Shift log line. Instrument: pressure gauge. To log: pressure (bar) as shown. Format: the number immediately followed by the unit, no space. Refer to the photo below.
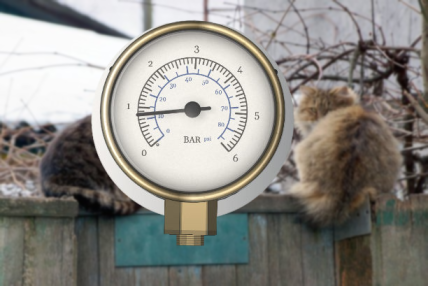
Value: 0.8bar
